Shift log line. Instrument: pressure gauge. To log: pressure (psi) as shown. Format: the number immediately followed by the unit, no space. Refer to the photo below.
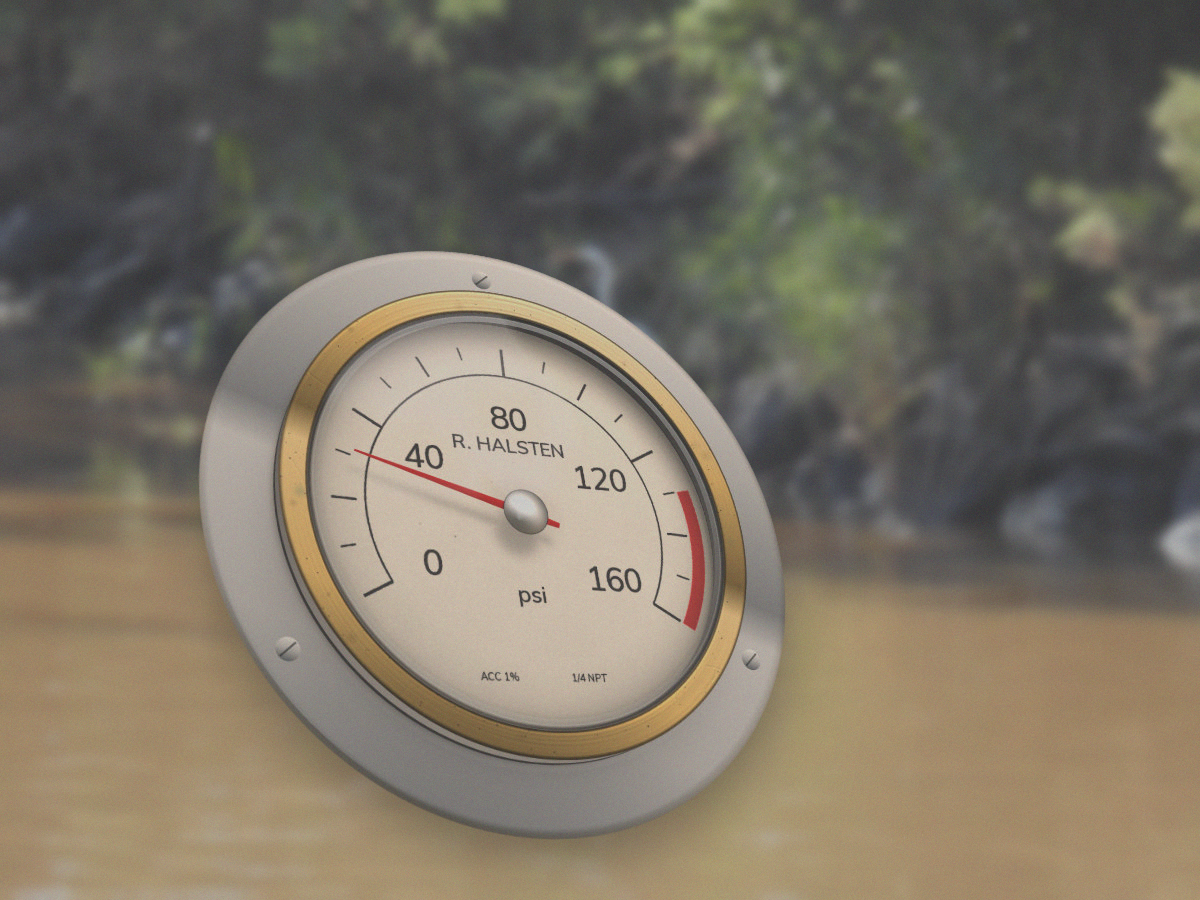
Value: 30psi
